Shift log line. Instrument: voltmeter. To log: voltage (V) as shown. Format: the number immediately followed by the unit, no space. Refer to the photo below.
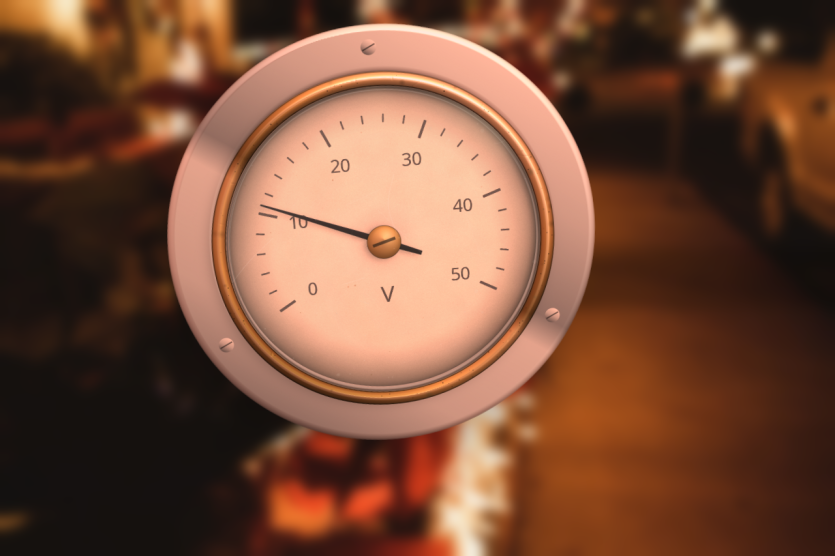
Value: 11V
